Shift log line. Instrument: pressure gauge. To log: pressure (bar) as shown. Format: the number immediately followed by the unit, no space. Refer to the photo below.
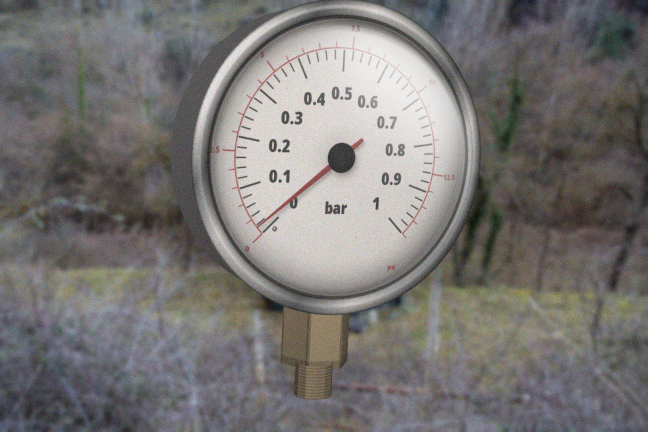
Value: 0.02bar
